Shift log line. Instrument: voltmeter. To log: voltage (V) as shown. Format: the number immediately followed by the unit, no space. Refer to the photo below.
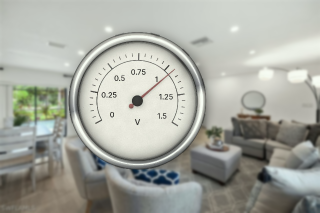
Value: 1.05V
